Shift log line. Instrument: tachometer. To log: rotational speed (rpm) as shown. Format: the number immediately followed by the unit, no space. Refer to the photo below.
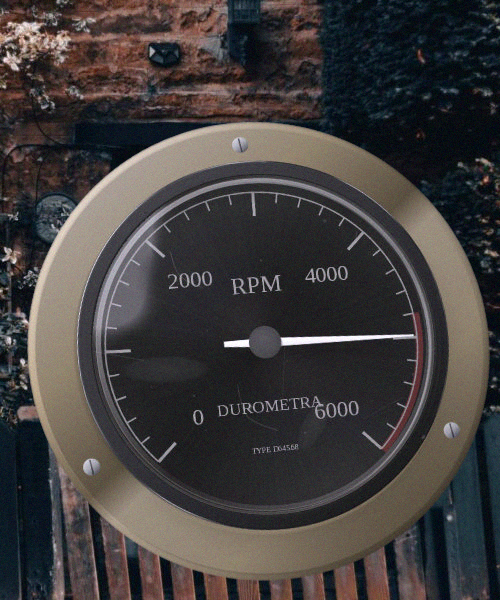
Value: 5000rpm
